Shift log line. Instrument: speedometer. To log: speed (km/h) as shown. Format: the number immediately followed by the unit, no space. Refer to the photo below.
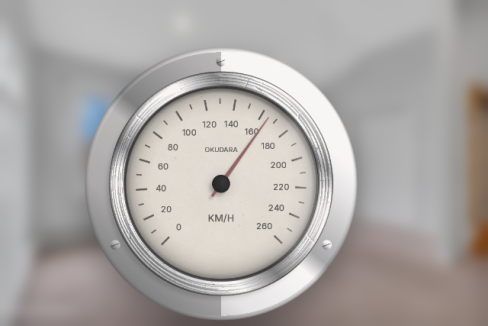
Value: 165km/h
